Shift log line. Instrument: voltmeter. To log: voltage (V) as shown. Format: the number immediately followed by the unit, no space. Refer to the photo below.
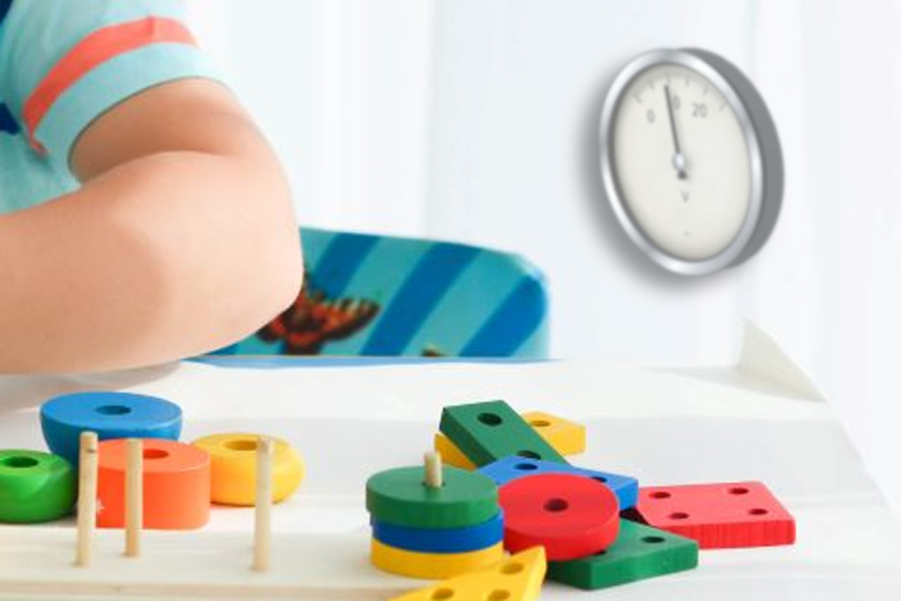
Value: 10V
